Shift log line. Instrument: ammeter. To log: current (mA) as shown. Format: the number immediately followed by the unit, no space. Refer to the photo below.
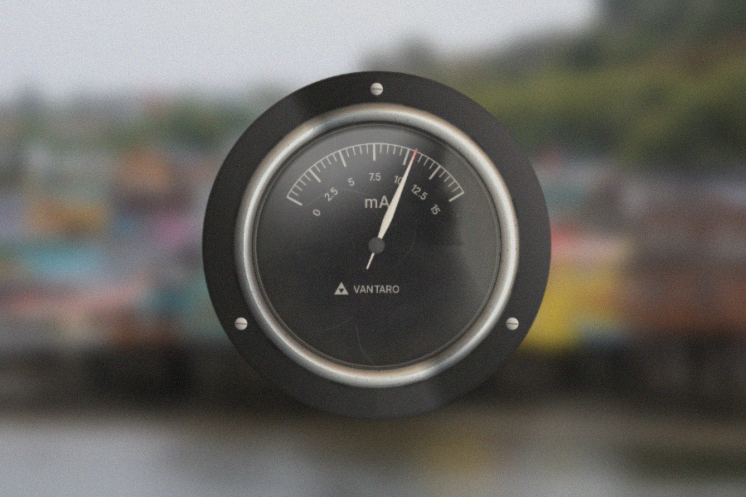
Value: 10.5mA
